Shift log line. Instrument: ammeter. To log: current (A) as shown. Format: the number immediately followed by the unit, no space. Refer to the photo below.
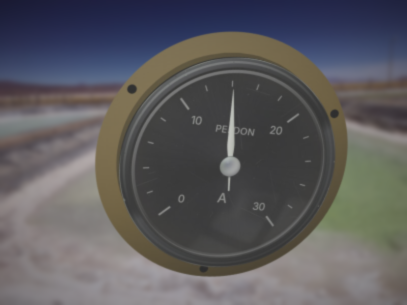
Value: 14A
